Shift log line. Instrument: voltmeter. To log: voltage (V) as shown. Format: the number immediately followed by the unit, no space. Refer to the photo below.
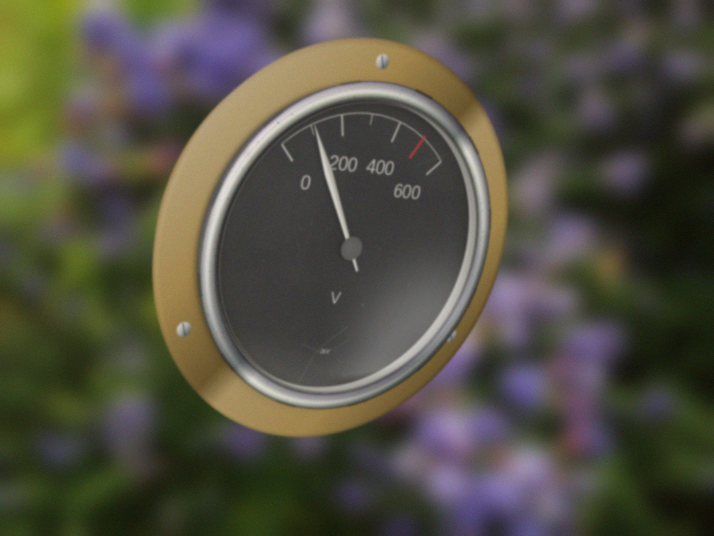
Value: 100V
